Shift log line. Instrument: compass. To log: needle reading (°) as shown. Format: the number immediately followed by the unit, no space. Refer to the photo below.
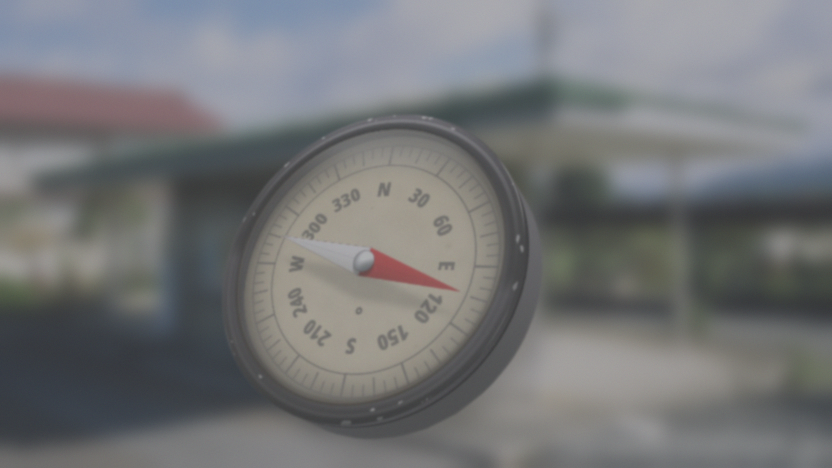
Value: 105°
